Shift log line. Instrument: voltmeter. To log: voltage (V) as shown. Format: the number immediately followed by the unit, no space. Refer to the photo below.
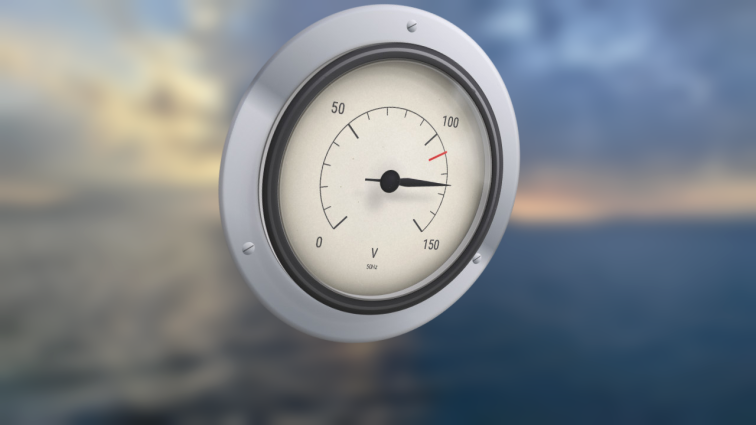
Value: 125V
